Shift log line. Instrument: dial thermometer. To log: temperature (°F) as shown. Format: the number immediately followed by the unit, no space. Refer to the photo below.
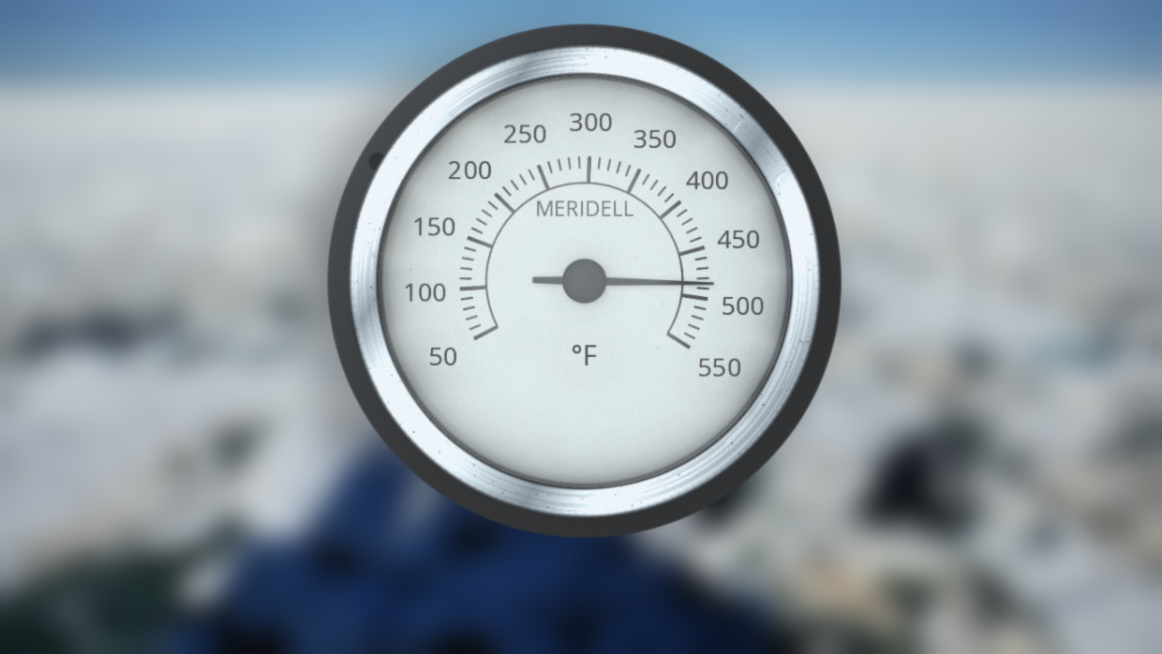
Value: 485°F
